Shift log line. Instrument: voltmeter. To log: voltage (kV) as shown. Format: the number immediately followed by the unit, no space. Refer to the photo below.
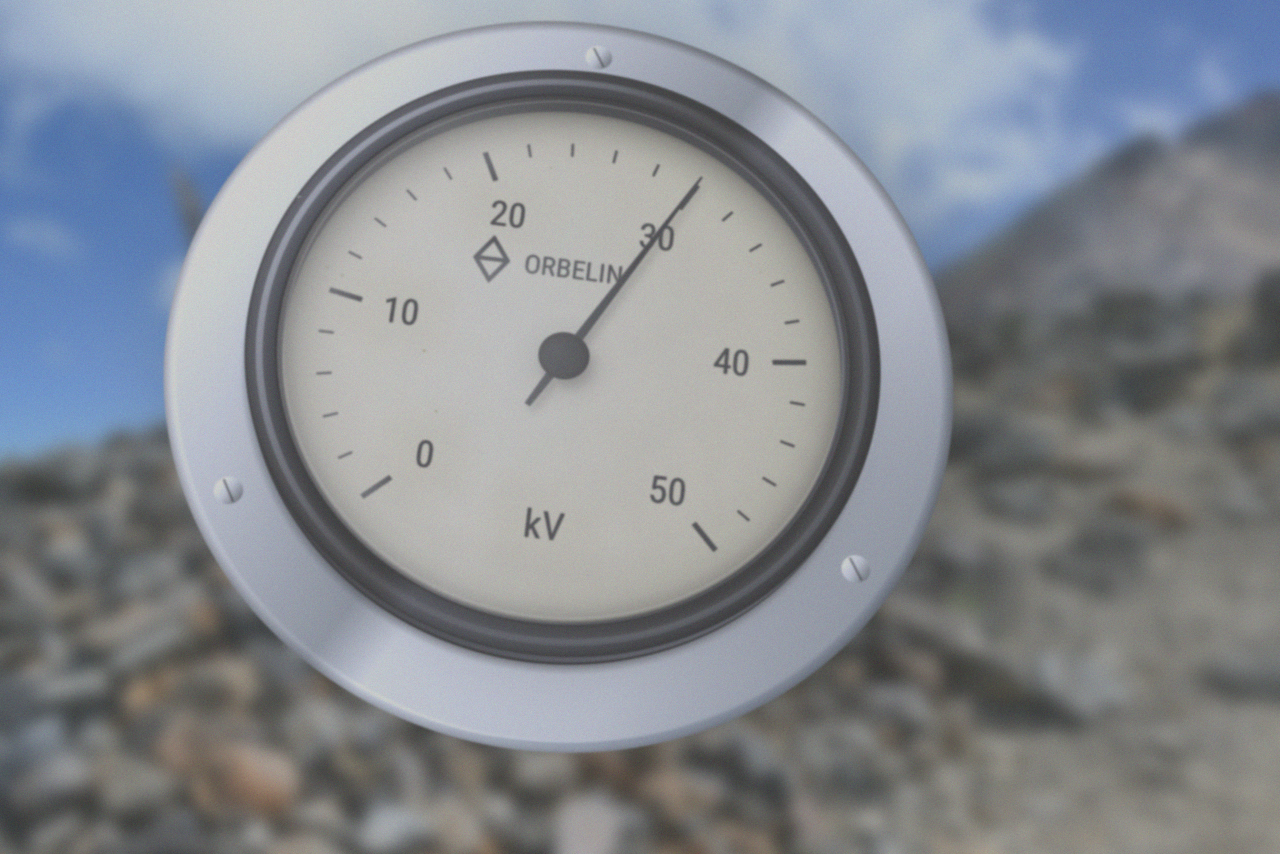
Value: 30kV
